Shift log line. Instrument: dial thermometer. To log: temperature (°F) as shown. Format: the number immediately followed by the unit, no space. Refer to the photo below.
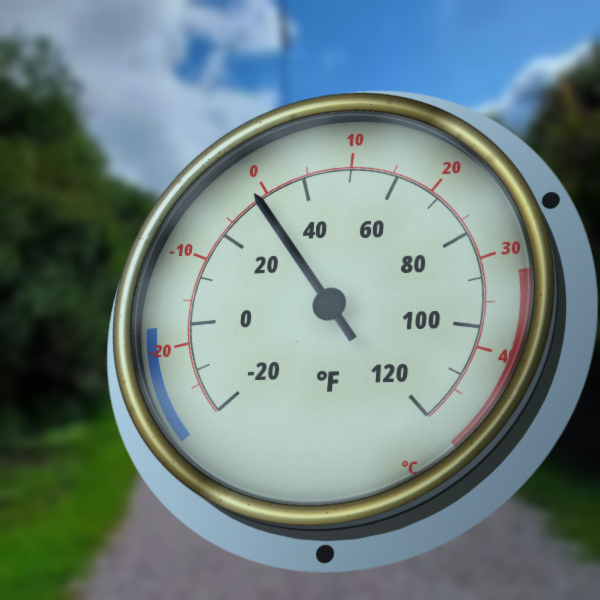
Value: 30°F
